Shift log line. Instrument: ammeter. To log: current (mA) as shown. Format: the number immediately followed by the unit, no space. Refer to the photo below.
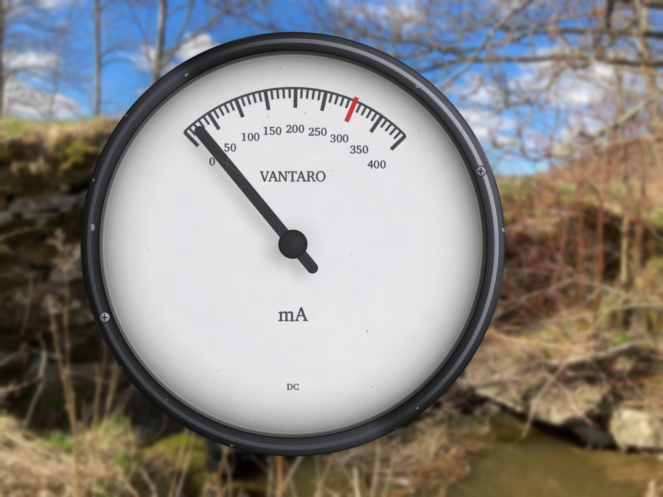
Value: 20mA
